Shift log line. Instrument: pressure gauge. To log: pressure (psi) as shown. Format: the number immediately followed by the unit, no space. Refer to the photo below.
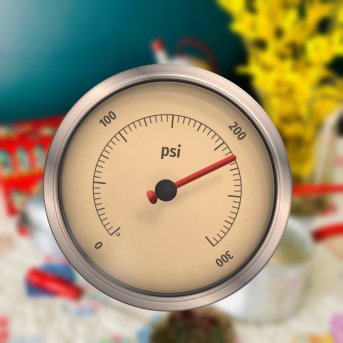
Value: 215psi
